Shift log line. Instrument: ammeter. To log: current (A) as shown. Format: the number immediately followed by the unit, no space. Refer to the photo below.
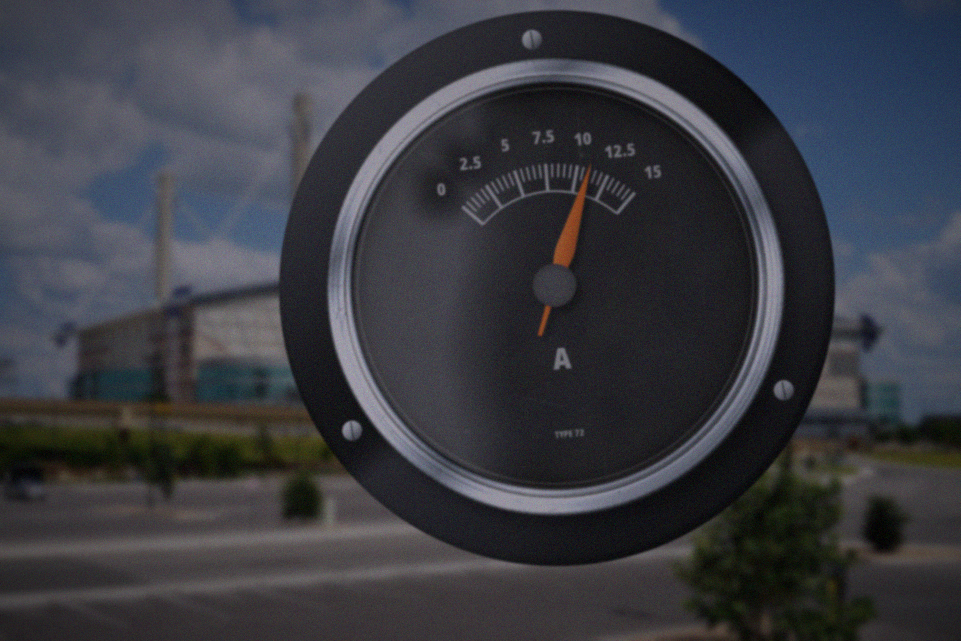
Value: 11A
